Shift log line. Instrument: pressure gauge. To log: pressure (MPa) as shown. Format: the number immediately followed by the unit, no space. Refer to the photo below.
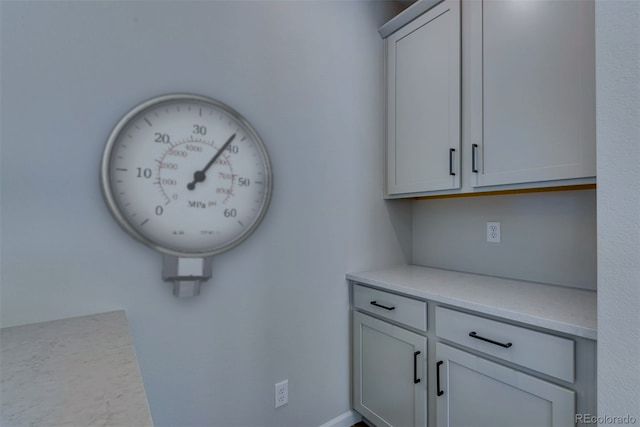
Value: 38MPa
